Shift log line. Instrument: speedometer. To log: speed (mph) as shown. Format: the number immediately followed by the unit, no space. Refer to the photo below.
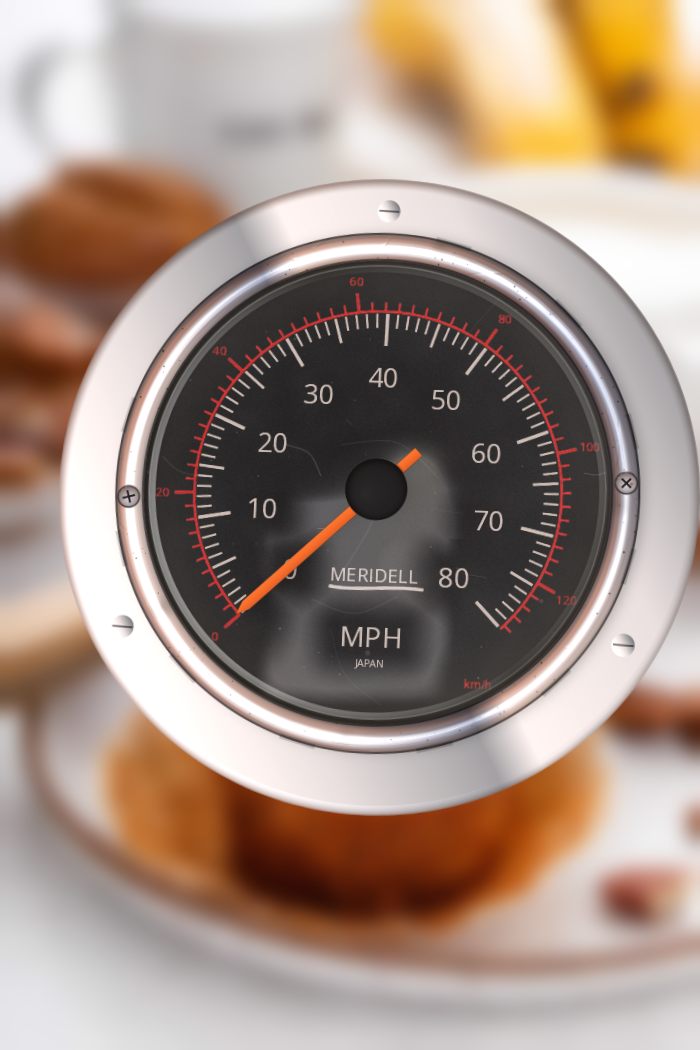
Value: 0mph
